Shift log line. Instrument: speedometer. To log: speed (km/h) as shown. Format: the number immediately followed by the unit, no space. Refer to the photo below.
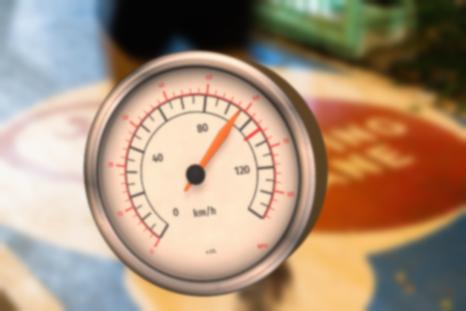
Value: 95km/h
